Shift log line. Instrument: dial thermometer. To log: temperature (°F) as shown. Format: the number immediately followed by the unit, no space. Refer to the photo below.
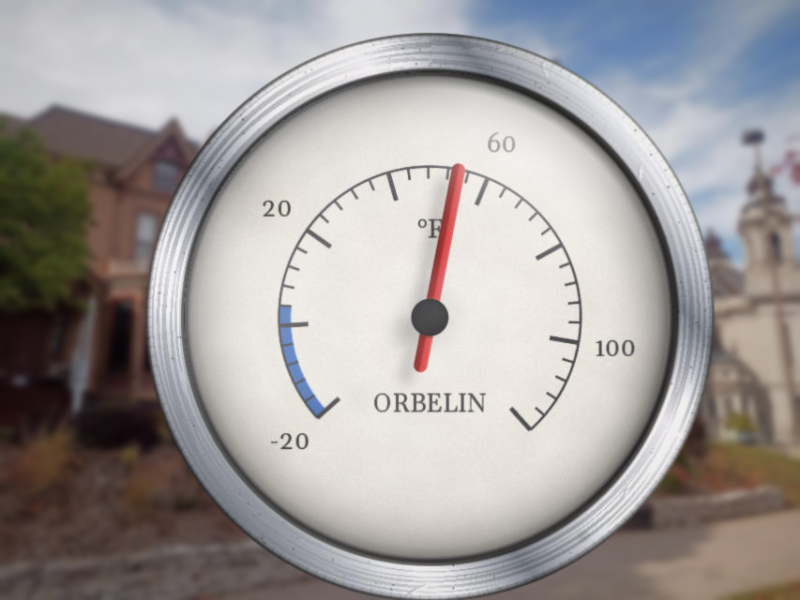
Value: 54°F
